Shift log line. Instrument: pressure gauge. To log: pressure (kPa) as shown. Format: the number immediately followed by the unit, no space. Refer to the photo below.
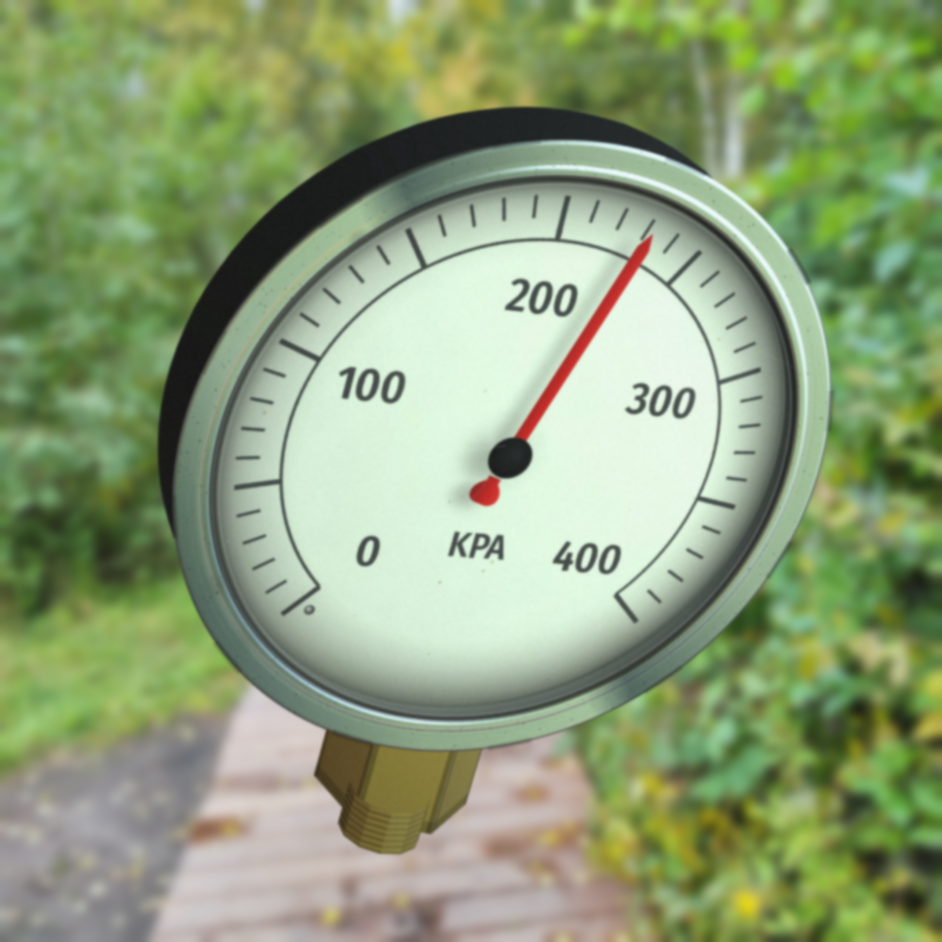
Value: 230kPa
